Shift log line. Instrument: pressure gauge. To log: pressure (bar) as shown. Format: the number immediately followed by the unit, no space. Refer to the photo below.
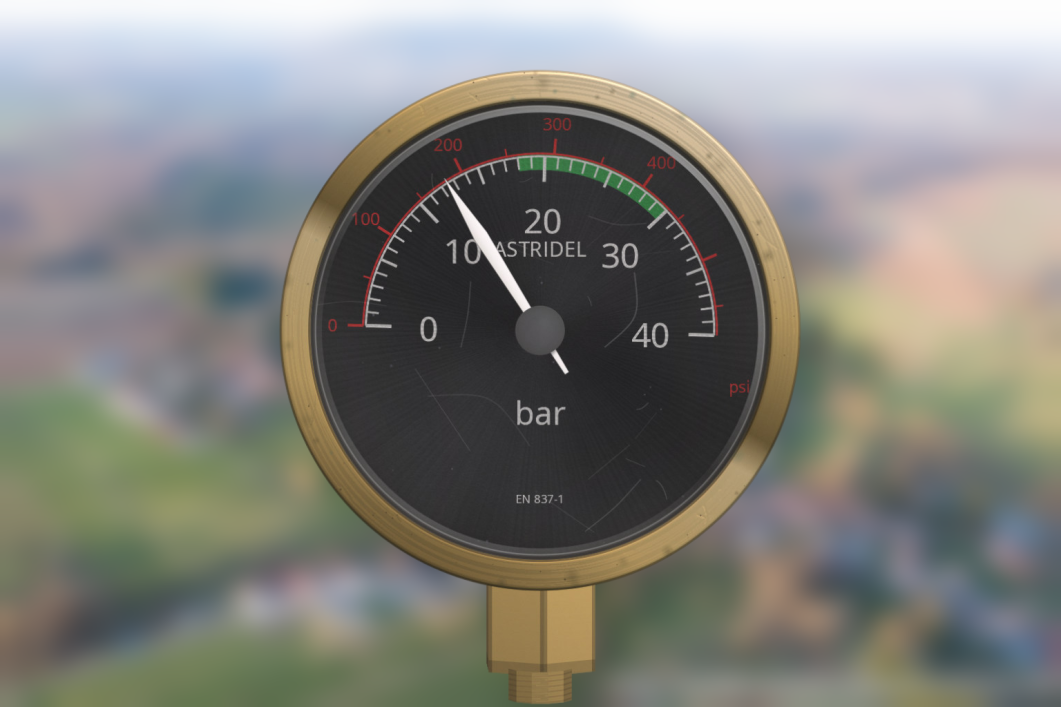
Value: 12.5bar
